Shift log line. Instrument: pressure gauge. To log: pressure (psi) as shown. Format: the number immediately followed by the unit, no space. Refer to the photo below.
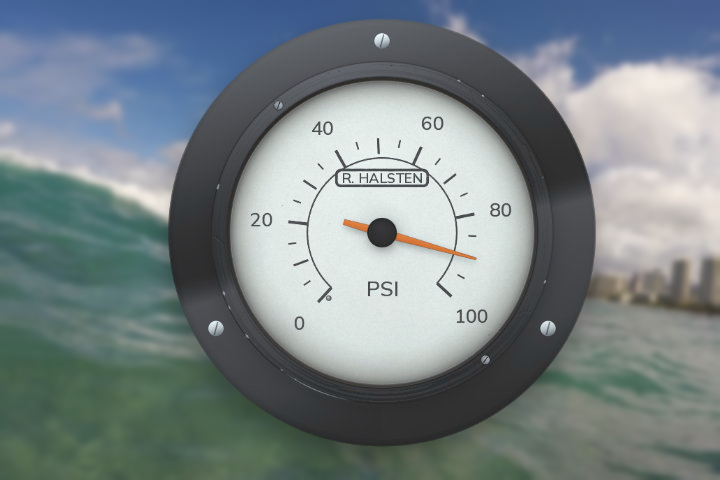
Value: 90psi
